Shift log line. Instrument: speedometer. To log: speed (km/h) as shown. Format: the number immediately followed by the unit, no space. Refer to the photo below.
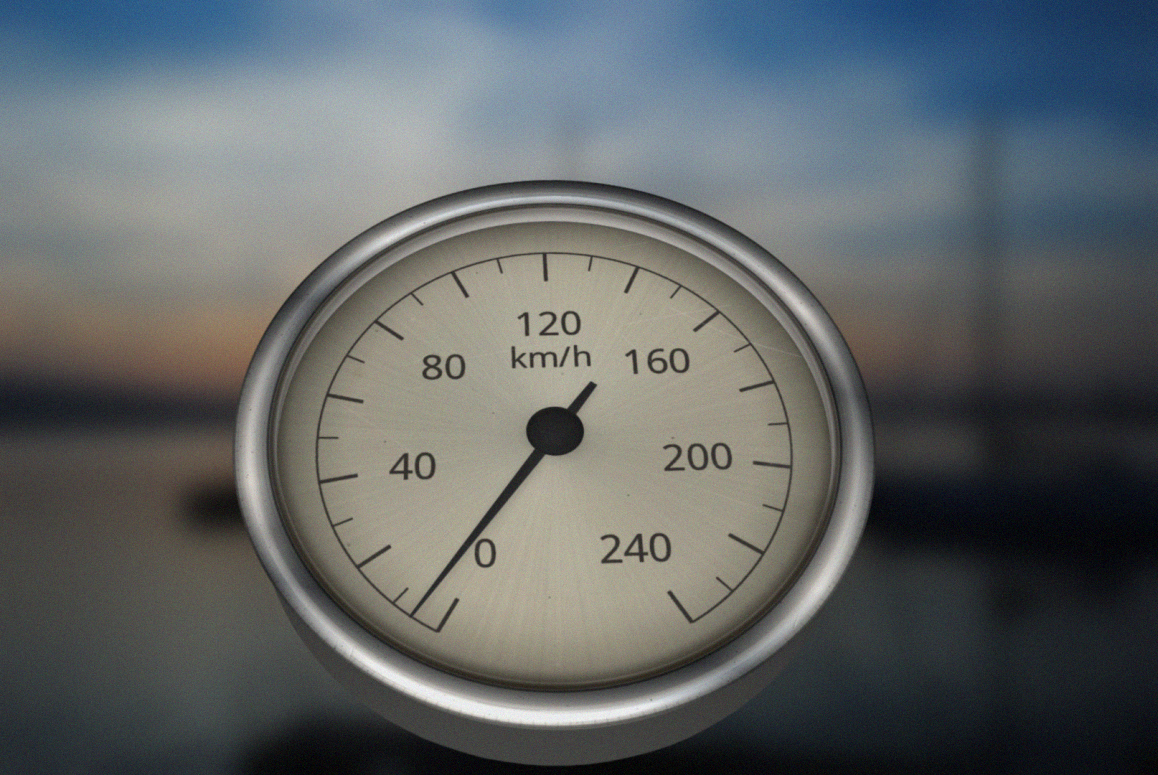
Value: 5km/h
